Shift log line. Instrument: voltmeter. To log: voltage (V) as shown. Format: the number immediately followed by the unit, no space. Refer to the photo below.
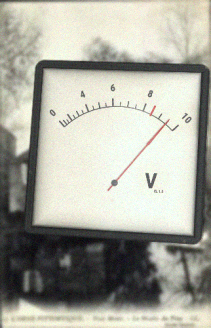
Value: 9.5V
